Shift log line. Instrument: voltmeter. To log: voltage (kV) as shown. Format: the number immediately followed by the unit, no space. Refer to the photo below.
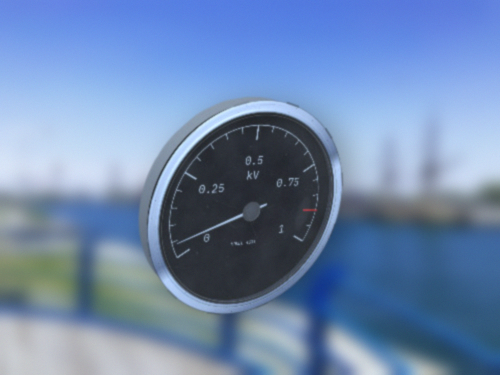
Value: 0.05kV
